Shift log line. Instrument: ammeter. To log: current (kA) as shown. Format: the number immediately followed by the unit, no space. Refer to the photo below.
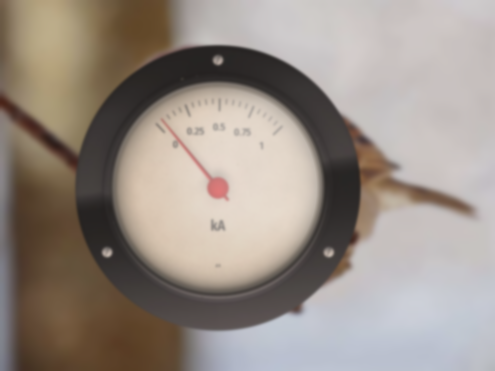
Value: 0.05kA
